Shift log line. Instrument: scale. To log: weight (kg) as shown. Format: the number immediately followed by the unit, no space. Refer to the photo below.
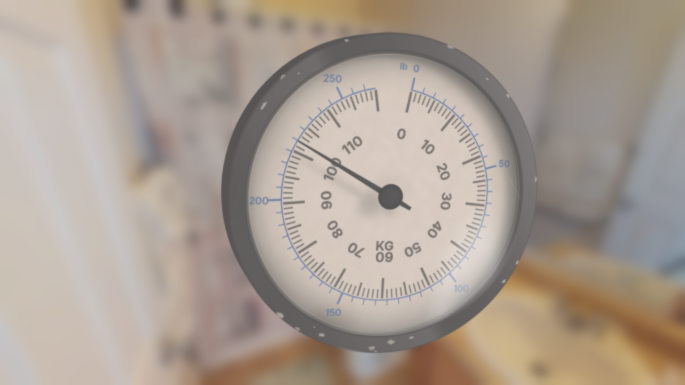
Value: 102kg
